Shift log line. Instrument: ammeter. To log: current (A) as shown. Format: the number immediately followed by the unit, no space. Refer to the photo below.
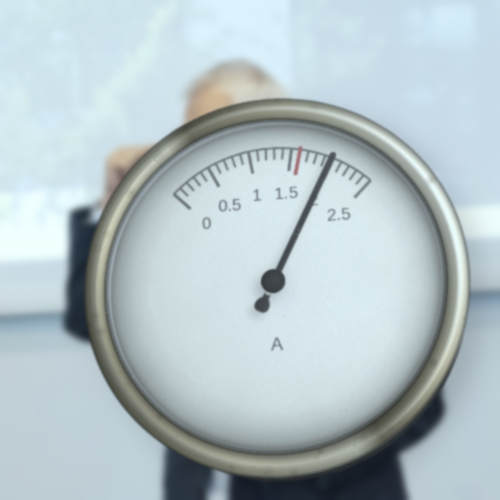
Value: 2A
